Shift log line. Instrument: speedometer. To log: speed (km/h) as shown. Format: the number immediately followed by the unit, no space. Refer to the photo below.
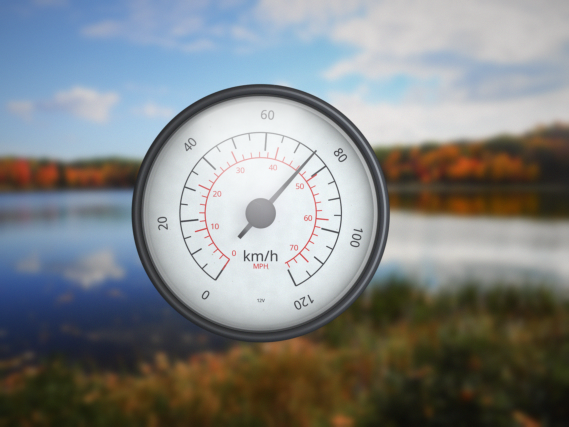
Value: 75km/h
